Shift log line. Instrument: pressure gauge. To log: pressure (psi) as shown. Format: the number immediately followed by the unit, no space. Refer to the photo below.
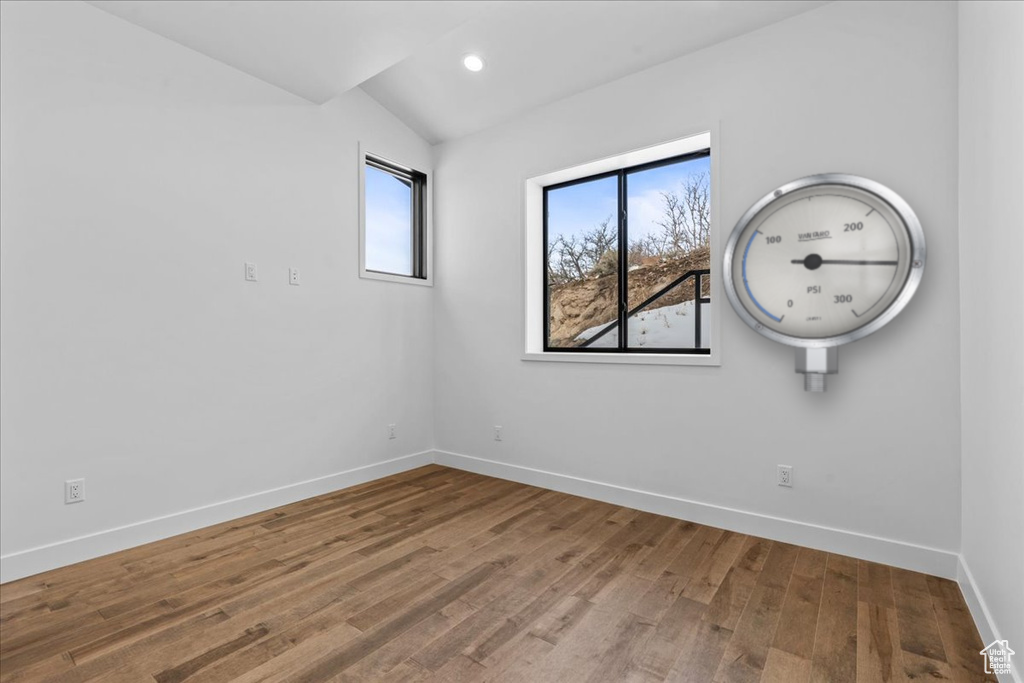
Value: 250psi
